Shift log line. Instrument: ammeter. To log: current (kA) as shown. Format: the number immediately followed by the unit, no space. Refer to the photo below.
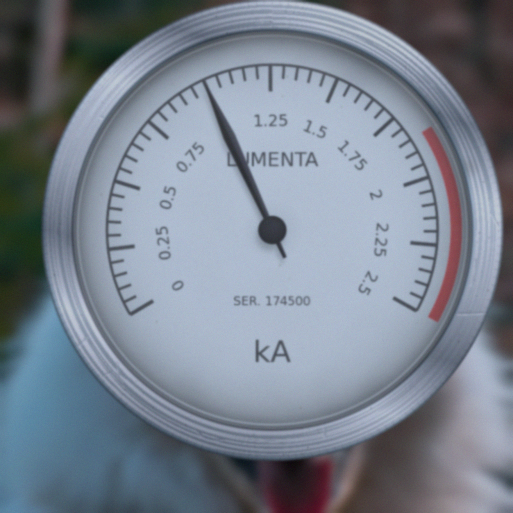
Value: 1kA
